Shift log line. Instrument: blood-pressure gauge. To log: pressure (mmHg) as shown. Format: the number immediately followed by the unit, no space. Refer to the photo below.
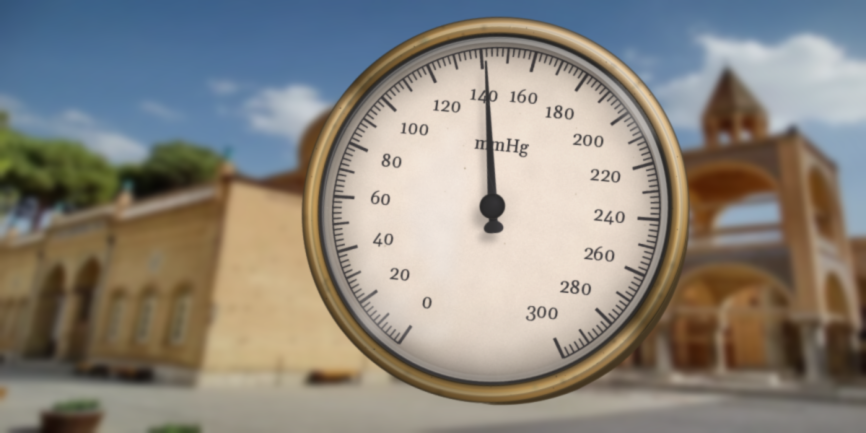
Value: 142mmHg
